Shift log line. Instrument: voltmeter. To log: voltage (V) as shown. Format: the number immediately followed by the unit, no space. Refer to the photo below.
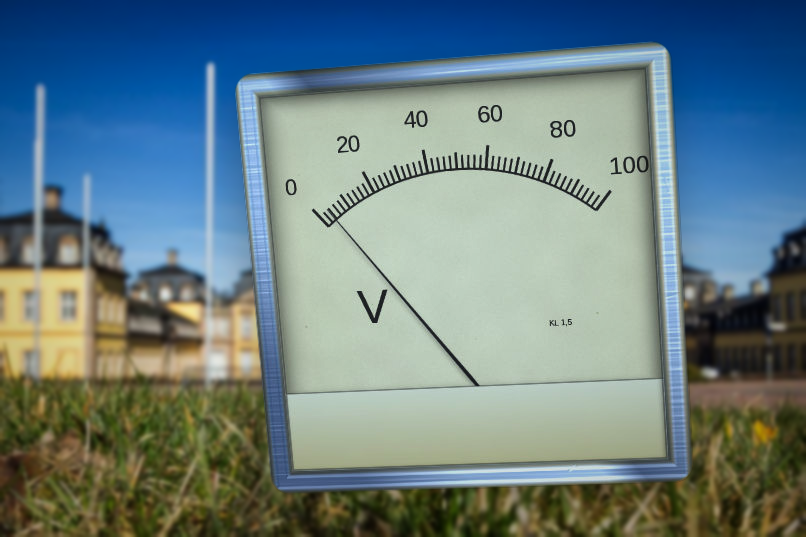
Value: 4V
